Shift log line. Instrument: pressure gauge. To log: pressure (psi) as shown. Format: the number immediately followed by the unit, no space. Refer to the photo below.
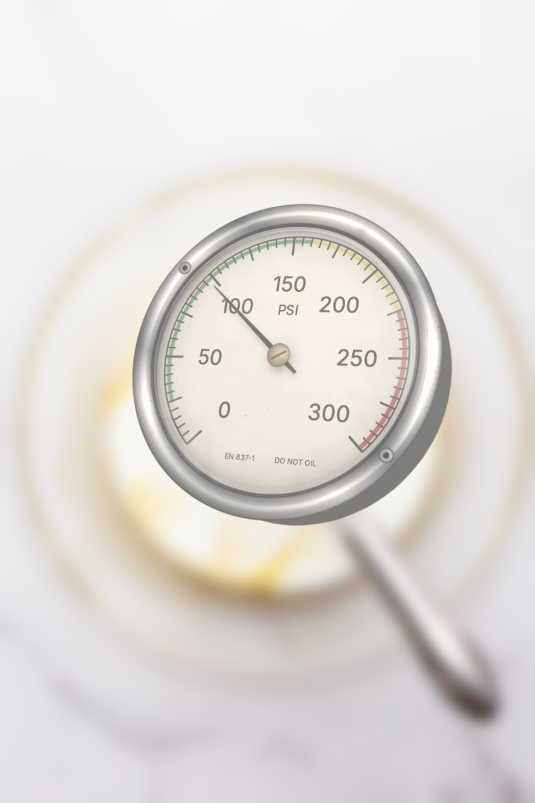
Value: 97.5psi
